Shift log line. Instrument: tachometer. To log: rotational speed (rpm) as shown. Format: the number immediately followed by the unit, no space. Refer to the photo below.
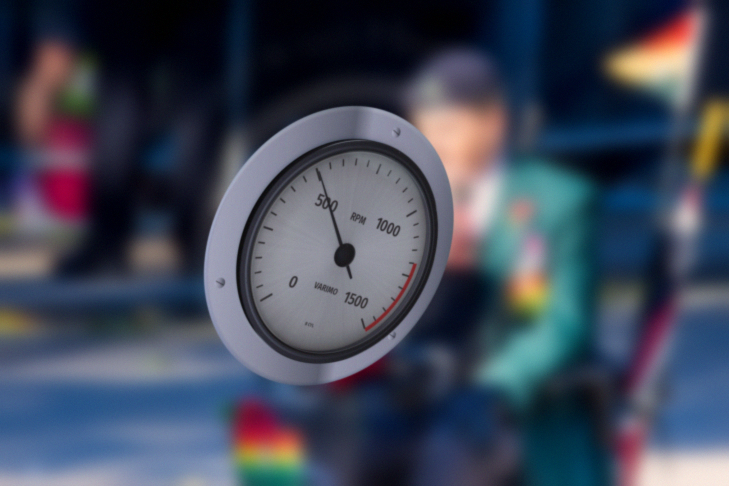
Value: 500rpm
